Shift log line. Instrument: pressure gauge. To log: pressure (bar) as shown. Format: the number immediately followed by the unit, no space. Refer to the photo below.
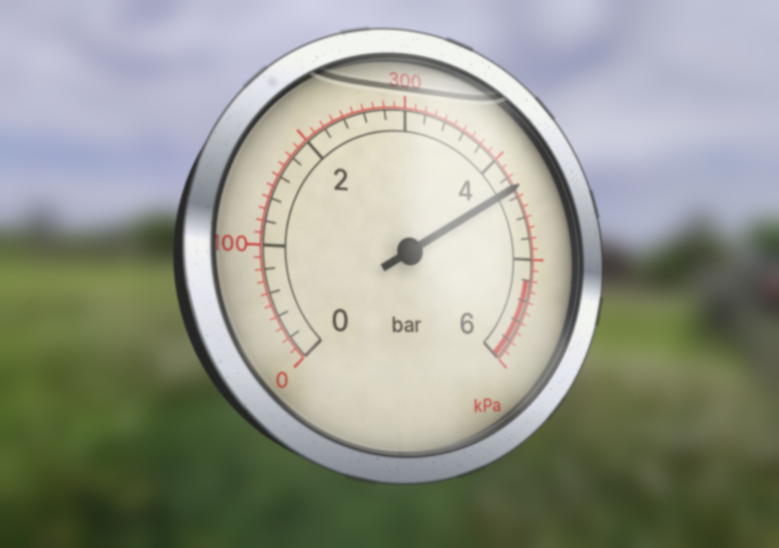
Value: 4.3bar
